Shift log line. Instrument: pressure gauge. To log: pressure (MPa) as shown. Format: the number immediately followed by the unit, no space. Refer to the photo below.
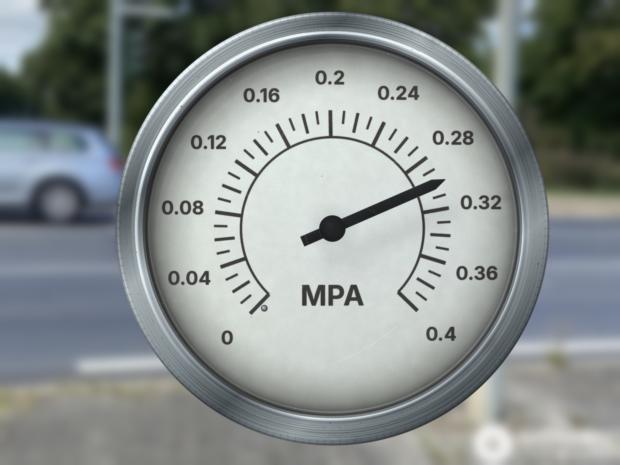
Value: 0.3MPa
